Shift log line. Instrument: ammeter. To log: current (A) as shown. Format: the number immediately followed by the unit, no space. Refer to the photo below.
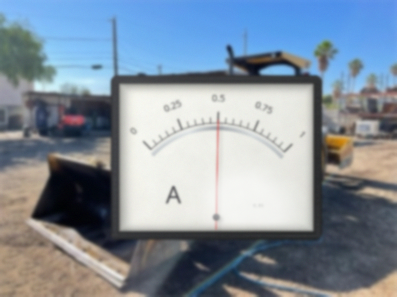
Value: 0.5A
